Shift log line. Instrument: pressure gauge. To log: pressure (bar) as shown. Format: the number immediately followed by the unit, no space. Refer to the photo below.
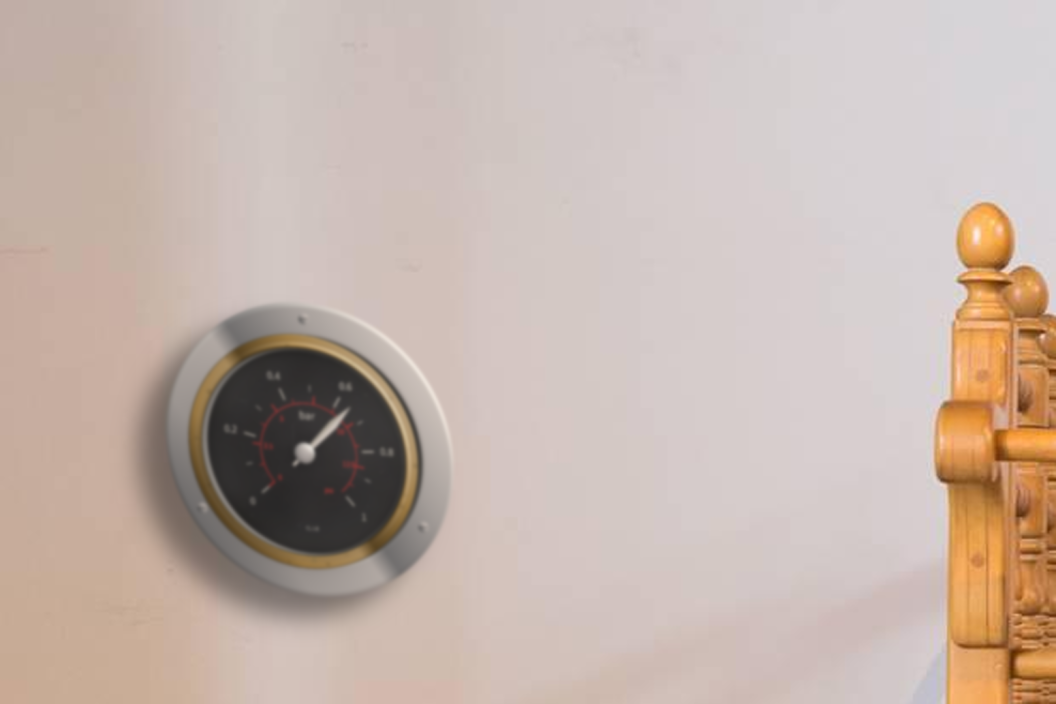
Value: 0.65bar
